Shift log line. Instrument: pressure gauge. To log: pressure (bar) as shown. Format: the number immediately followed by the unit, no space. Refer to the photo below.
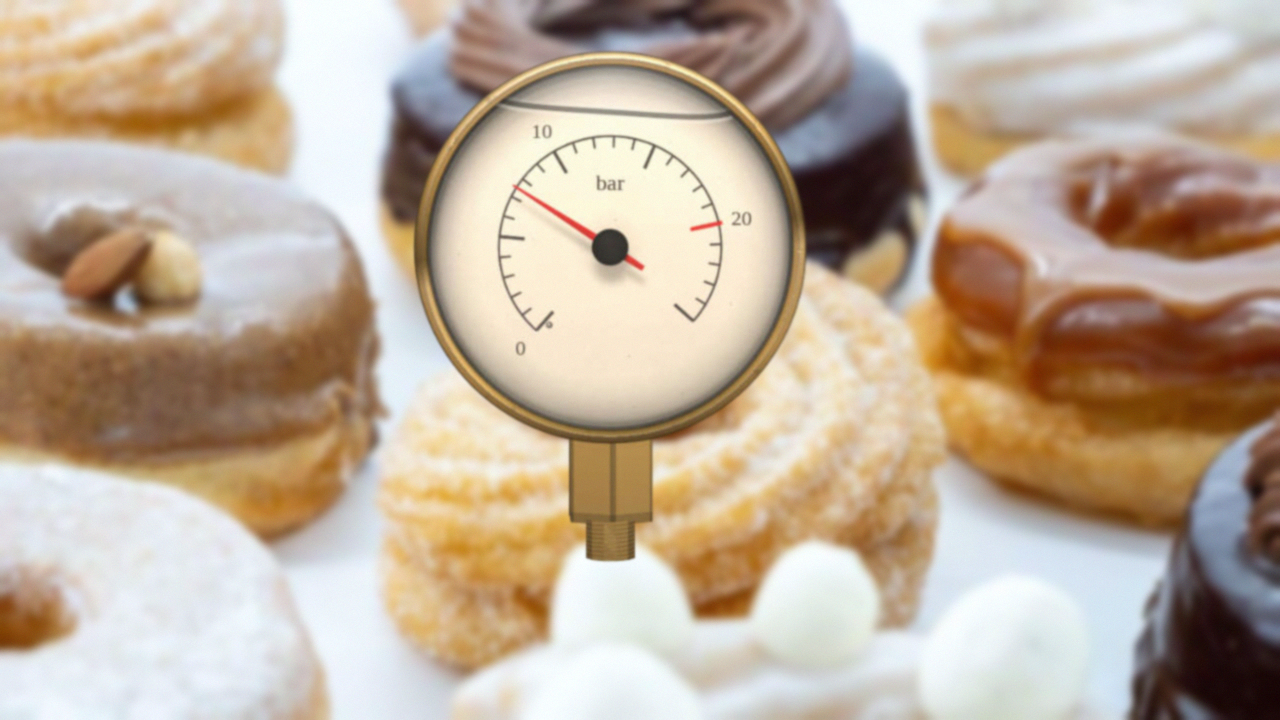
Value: 7.5bar
